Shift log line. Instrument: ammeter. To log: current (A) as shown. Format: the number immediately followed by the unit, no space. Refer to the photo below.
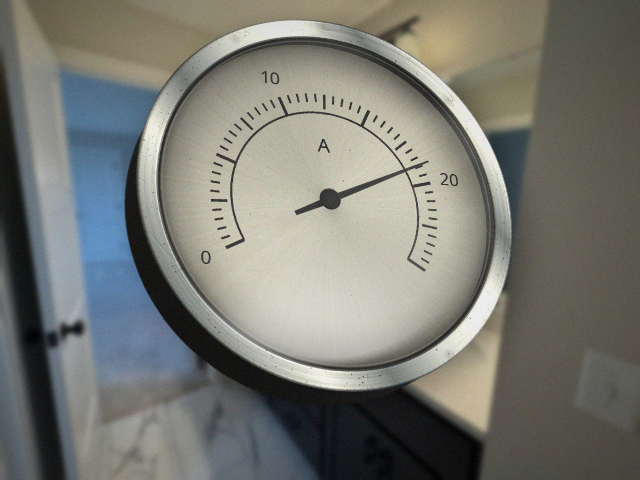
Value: 19A
